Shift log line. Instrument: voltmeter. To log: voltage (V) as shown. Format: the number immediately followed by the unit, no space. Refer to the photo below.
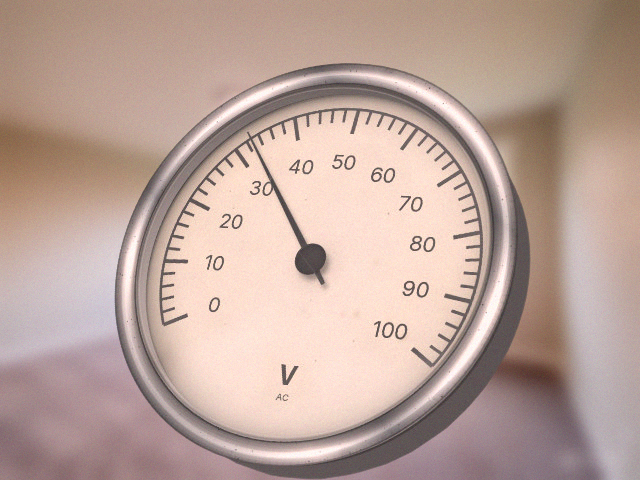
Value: 33V
